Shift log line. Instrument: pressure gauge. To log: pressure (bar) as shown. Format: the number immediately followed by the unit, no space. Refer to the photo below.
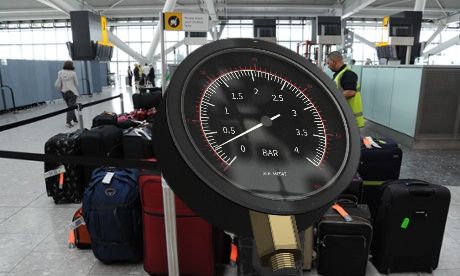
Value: 0.25bar
